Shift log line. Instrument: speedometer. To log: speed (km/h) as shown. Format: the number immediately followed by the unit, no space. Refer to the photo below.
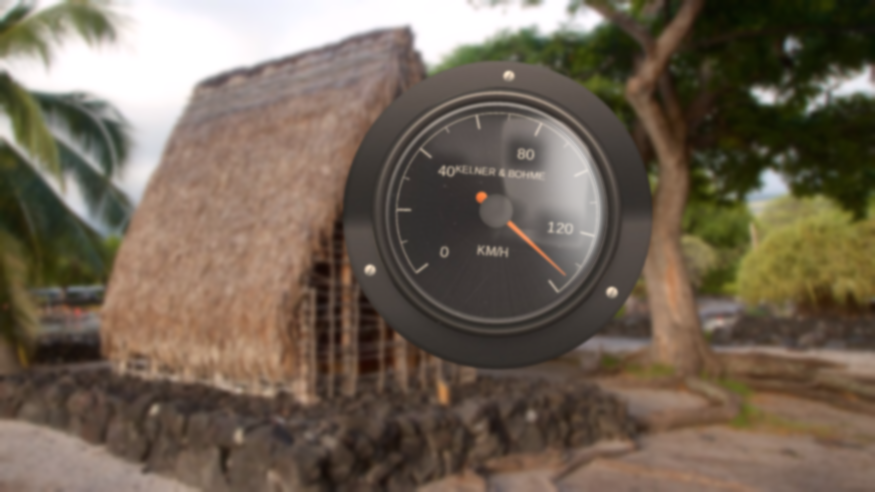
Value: 135km/h
